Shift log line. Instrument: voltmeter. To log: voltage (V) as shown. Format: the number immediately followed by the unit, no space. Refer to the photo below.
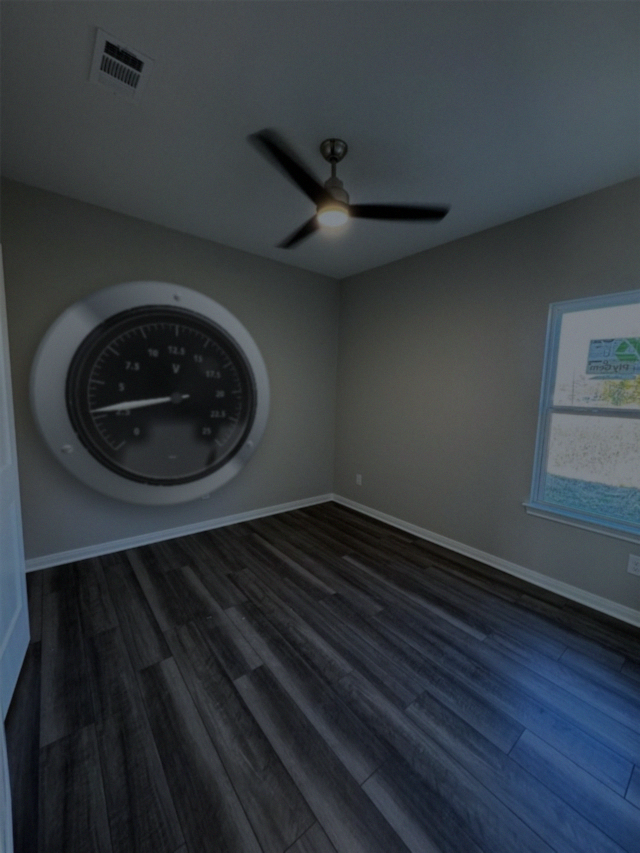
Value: 3V
